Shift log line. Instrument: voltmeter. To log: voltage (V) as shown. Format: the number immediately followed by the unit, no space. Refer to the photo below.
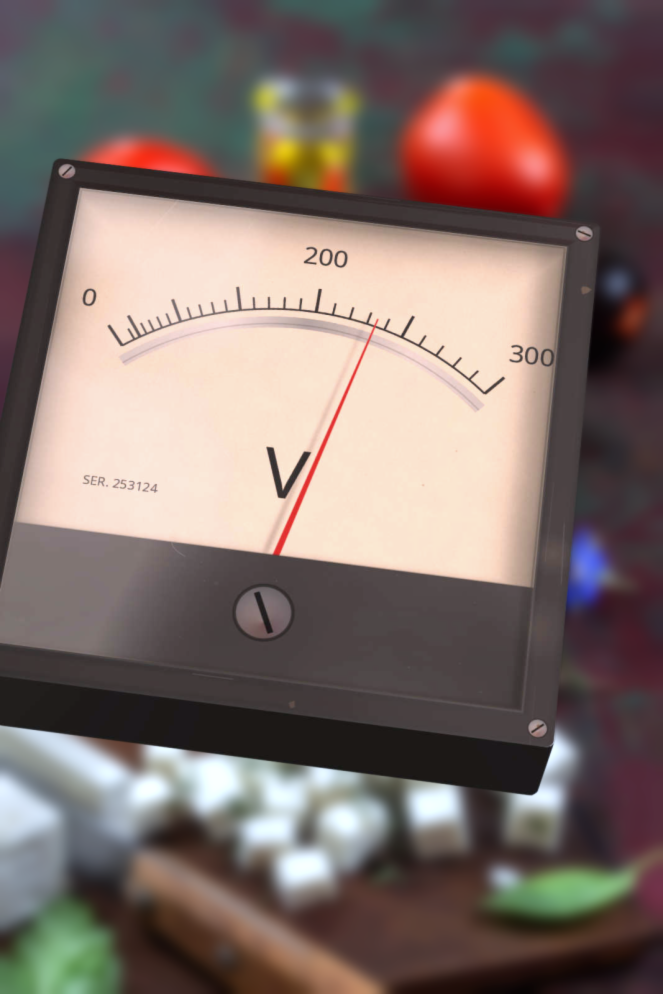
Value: 235V
